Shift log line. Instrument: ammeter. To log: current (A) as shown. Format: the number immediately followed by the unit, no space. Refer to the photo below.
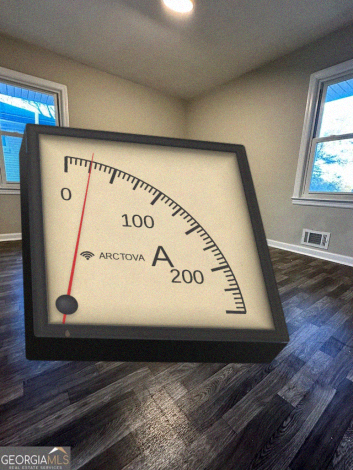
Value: 25A
